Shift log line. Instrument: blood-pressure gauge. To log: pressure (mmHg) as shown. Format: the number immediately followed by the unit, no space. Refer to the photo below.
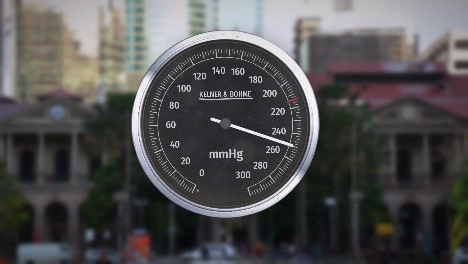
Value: 250mmHg
